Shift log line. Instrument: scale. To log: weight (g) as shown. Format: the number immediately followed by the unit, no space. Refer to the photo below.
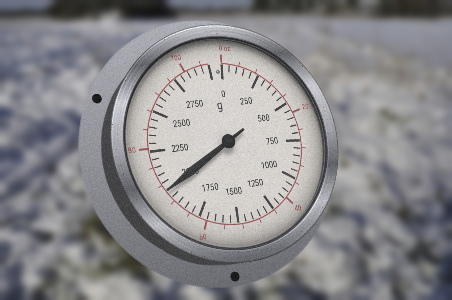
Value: 2000g
